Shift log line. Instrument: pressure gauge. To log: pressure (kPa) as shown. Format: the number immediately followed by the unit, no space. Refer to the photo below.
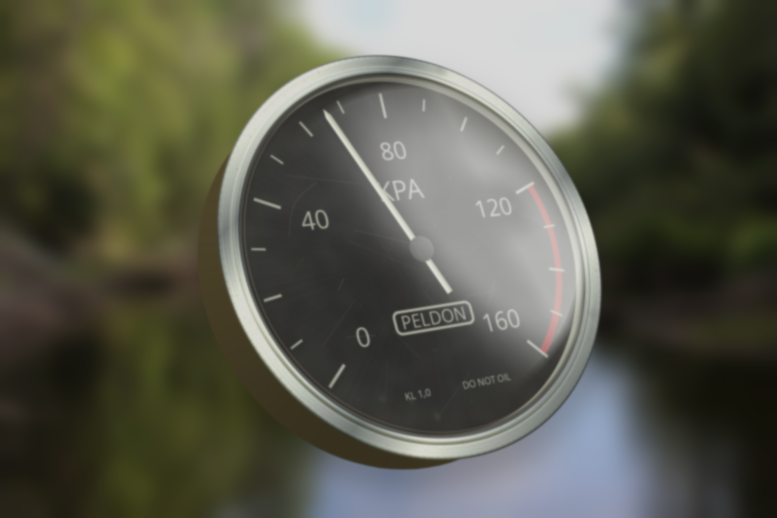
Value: 65kPa
